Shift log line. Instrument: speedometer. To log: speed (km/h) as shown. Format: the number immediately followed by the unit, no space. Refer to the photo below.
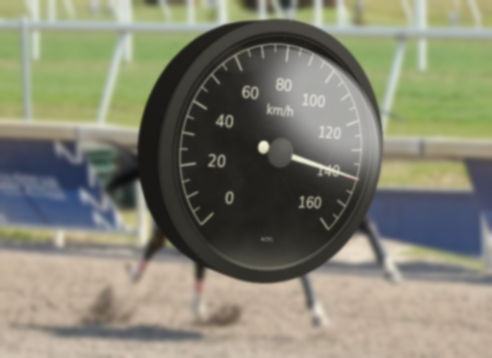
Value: 140km/h
